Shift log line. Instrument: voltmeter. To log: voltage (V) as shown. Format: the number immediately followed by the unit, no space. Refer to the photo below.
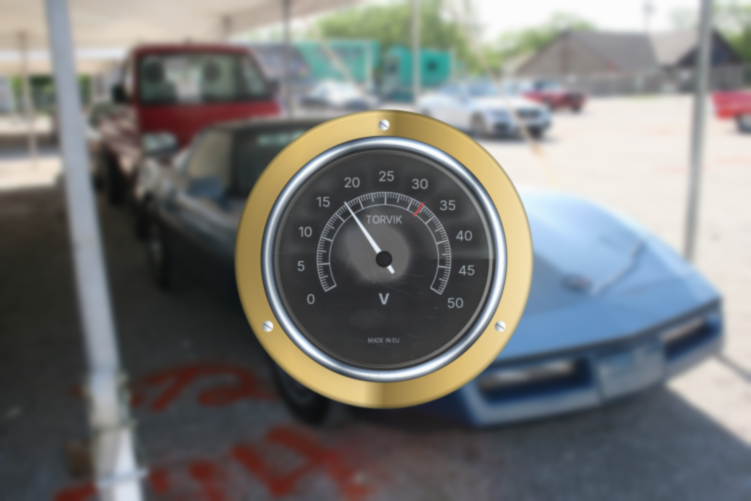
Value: 17.5V
